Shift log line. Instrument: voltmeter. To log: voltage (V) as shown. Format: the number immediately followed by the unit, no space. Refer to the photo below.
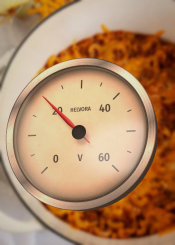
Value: 20V
